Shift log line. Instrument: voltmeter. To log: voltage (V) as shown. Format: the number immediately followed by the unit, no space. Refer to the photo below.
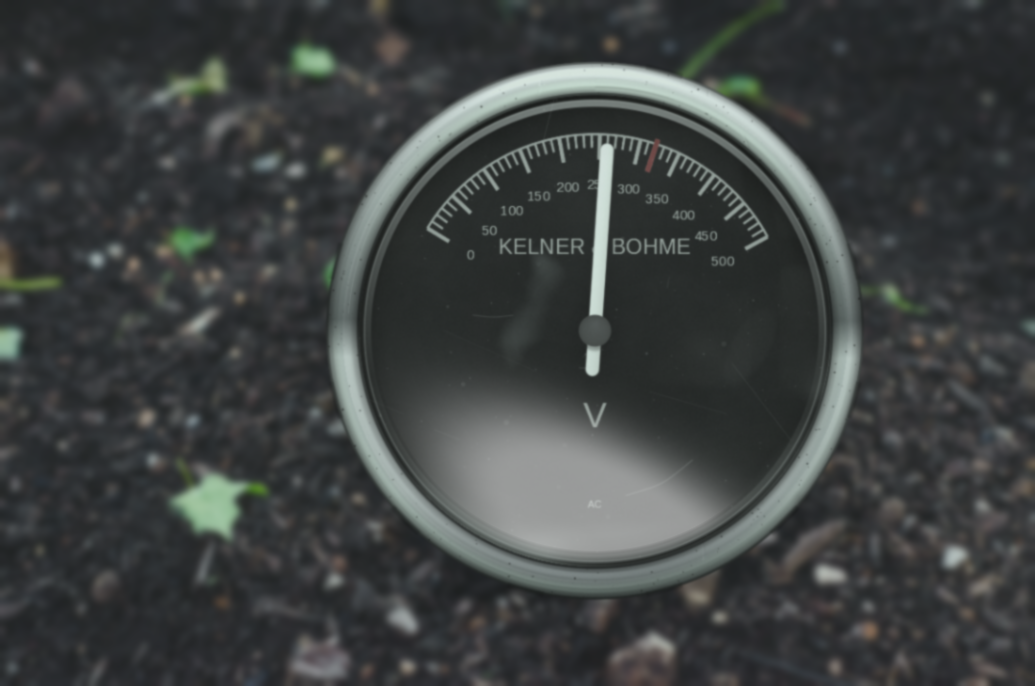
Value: 260V
